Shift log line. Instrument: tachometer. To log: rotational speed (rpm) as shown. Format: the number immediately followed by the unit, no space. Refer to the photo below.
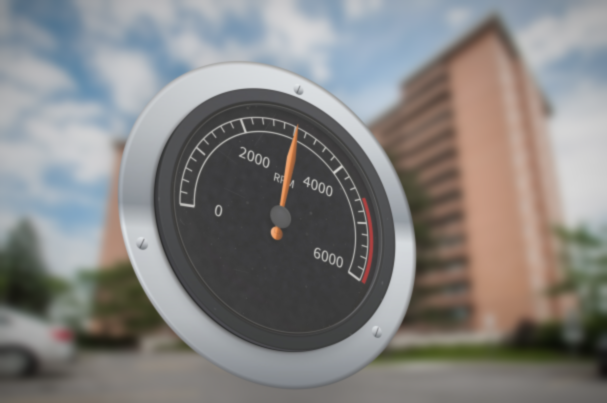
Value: 3000rpm
